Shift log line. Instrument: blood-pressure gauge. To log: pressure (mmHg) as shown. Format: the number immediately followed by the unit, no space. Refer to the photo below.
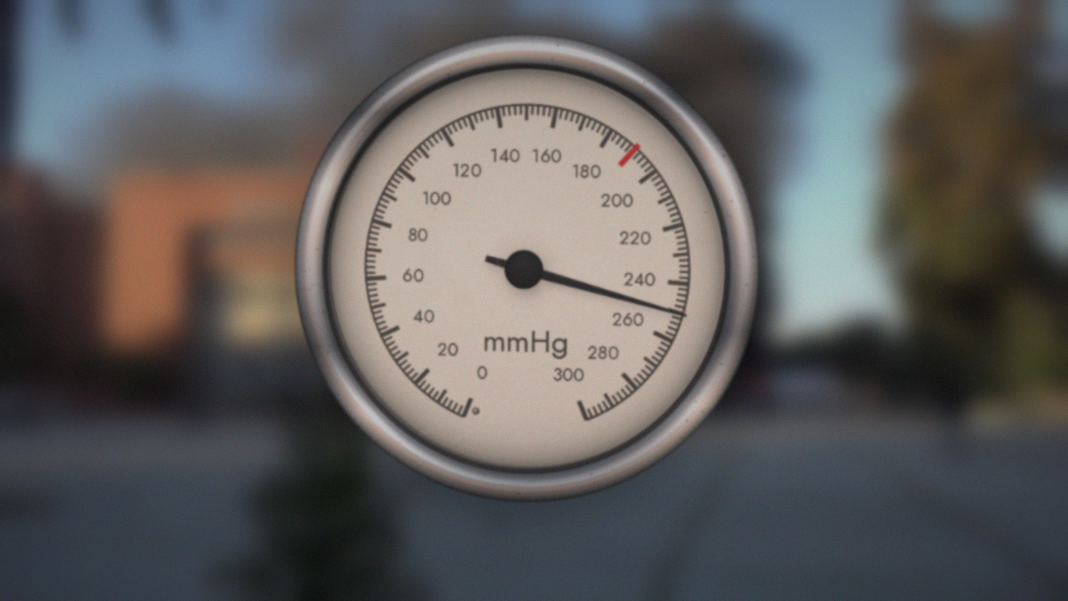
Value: 250mmHg
